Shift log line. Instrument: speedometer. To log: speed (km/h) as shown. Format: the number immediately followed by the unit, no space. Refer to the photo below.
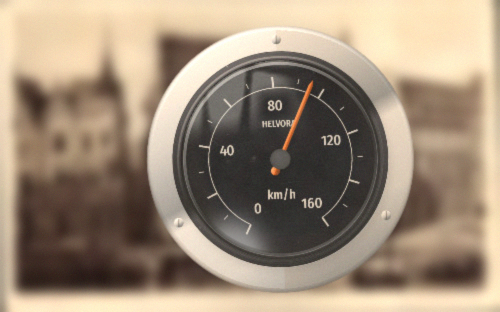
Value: 95km/h
